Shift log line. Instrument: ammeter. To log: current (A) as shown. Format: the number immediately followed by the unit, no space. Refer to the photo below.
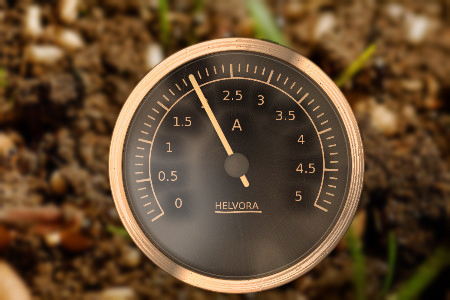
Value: 2A
